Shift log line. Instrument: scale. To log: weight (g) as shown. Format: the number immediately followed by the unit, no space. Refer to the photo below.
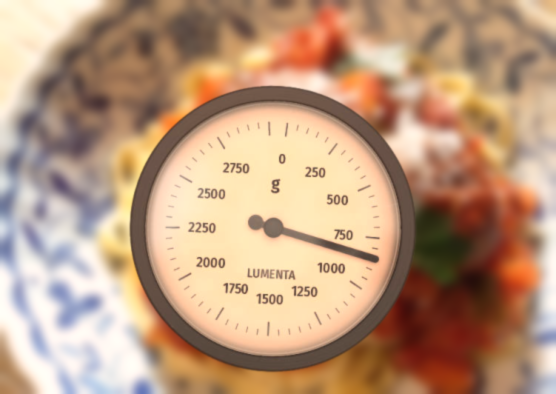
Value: 850g
